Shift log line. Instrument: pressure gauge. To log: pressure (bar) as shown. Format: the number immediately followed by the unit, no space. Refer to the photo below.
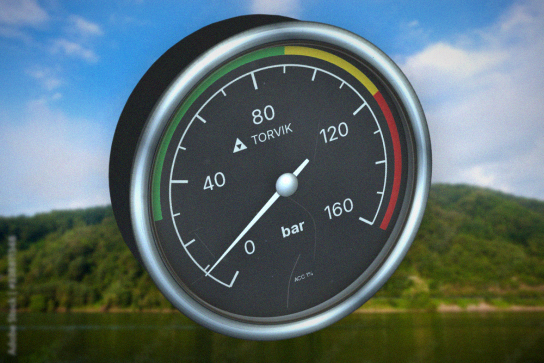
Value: 10bar
